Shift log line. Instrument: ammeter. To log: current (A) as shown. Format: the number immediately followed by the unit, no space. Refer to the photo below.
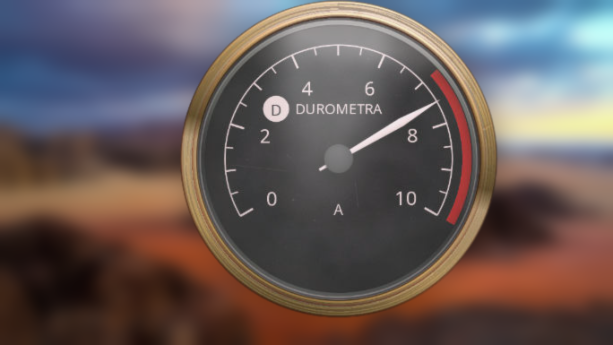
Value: 7.5A
